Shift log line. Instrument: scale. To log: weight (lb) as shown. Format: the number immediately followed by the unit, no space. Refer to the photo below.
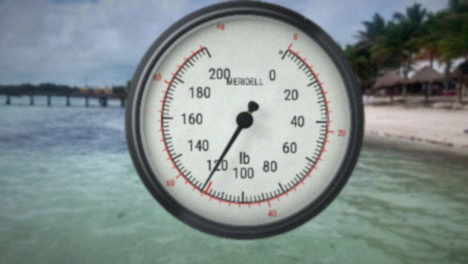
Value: 120lb
